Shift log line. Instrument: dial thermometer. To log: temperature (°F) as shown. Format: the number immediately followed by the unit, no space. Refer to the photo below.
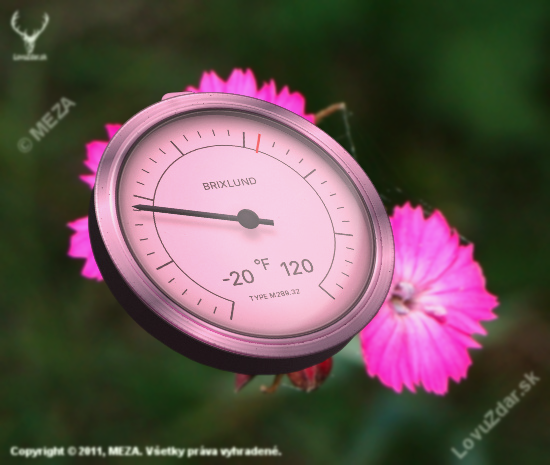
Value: 16°F
